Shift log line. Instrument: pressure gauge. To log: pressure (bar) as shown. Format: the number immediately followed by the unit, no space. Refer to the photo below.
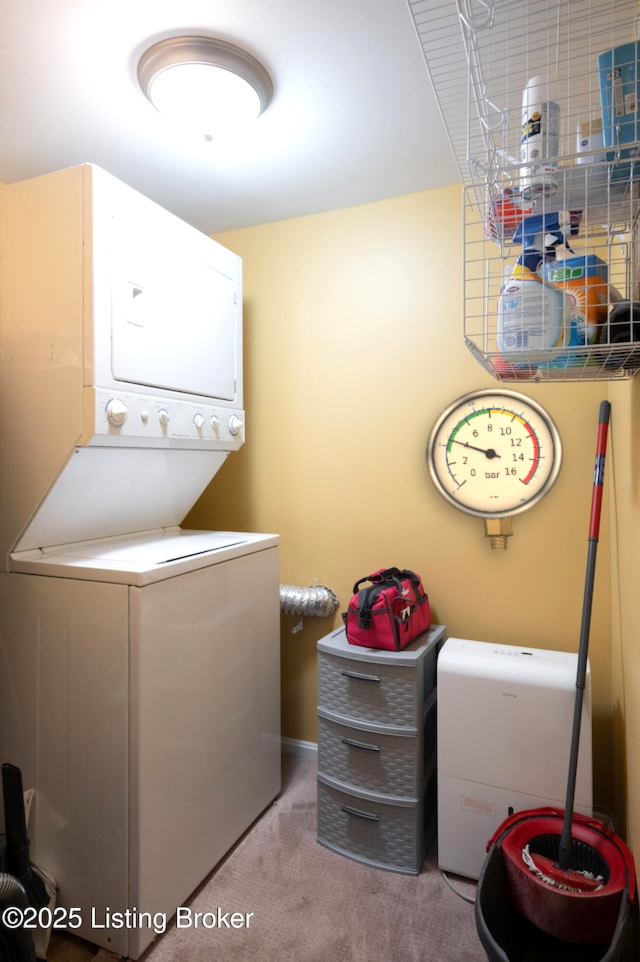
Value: 4bar
